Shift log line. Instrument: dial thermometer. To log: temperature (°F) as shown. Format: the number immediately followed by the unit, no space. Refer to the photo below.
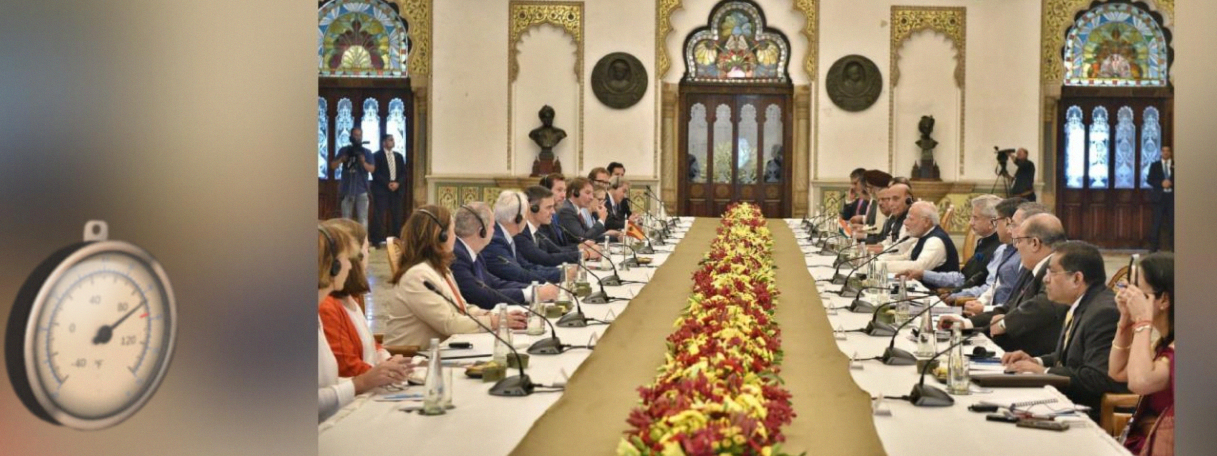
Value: 90°F
